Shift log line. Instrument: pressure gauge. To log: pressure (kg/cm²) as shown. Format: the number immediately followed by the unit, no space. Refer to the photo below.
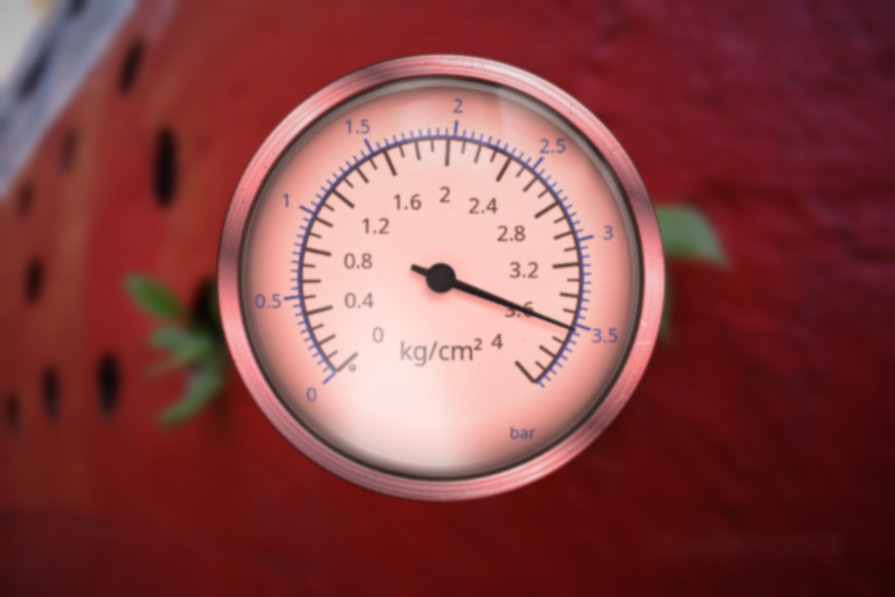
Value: 3.6kg/cm²
